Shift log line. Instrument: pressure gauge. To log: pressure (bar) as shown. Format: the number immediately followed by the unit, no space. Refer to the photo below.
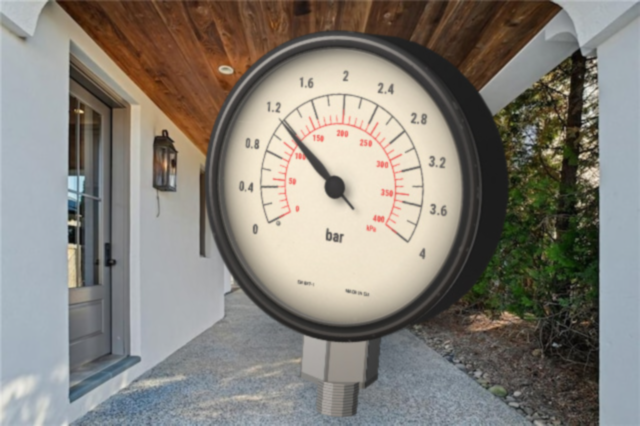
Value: 1.2bar
